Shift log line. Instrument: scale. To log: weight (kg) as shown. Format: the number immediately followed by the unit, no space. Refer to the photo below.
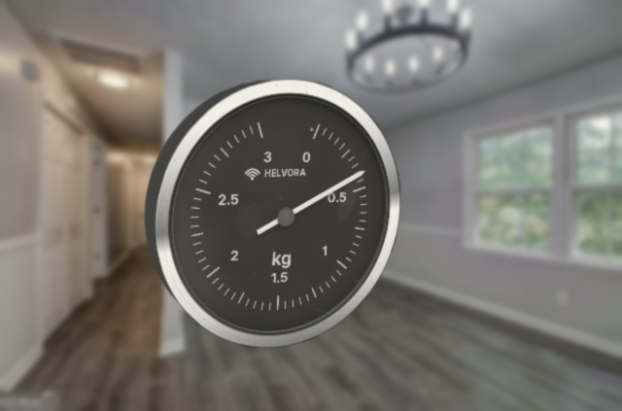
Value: 0.4kg
